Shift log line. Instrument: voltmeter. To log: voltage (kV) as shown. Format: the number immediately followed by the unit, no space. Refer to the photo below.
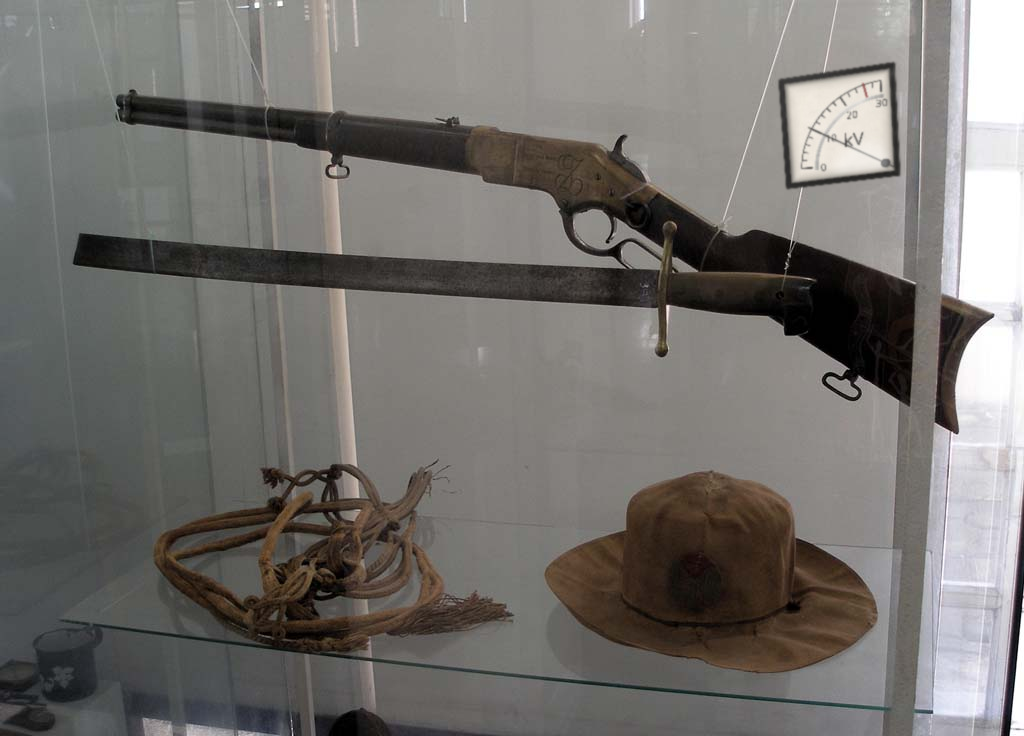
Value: 10kV
